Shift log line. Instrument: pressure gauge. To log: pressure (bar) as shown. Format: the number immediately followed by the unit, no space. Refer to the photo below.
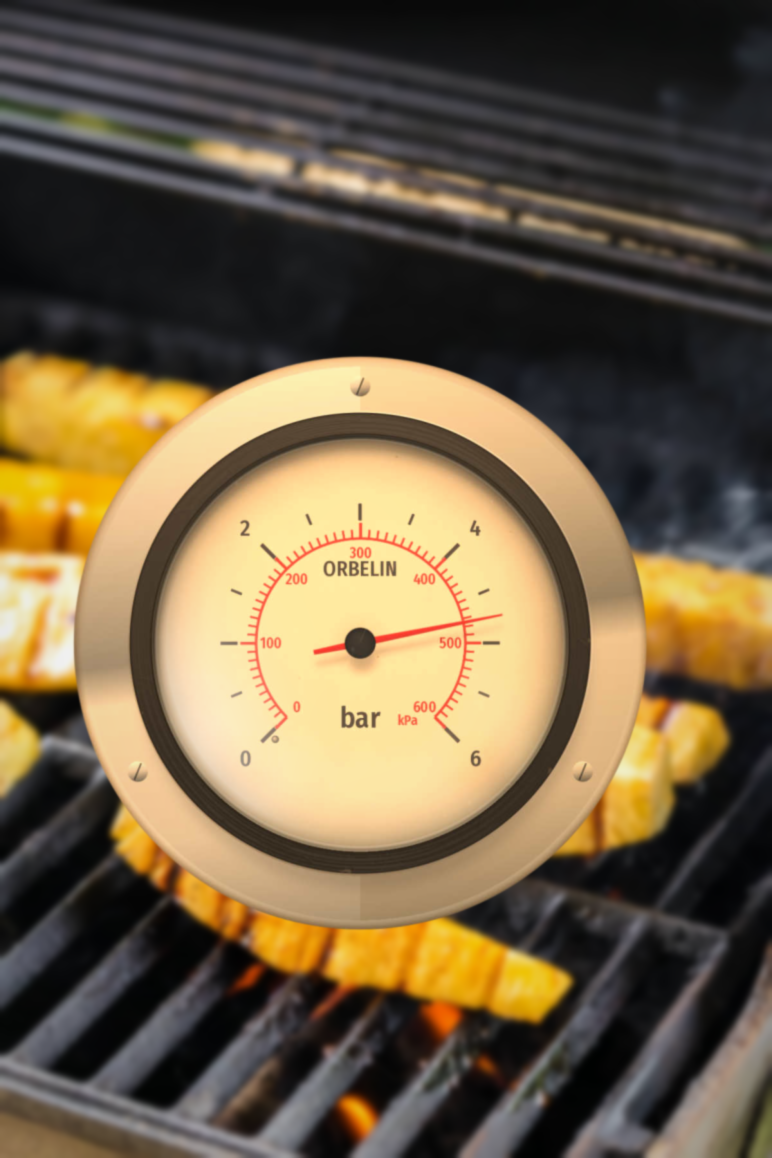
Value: 4.75bar
